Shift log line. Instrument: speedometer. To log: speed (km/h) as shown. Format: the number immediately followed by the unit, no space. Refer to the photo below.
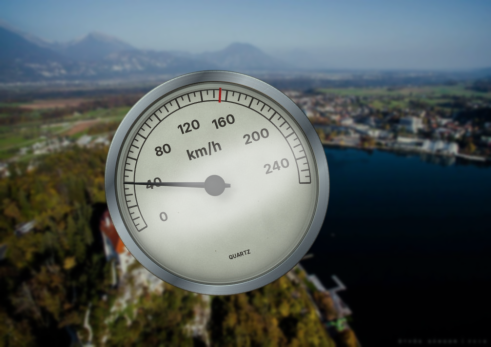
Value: 40km/h
